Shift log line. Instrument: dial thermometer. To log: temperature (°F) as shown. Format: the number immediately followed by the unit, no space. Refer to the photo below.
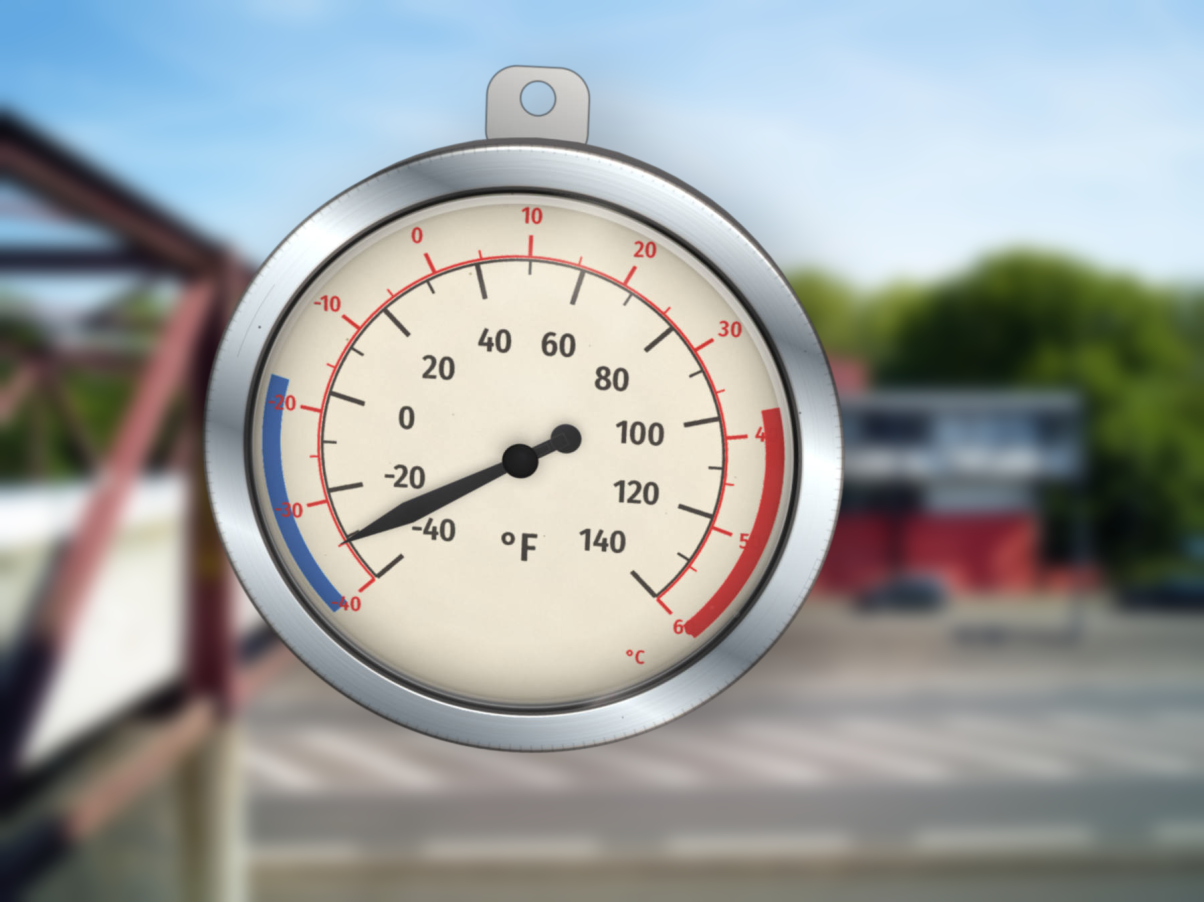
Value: -30°F
